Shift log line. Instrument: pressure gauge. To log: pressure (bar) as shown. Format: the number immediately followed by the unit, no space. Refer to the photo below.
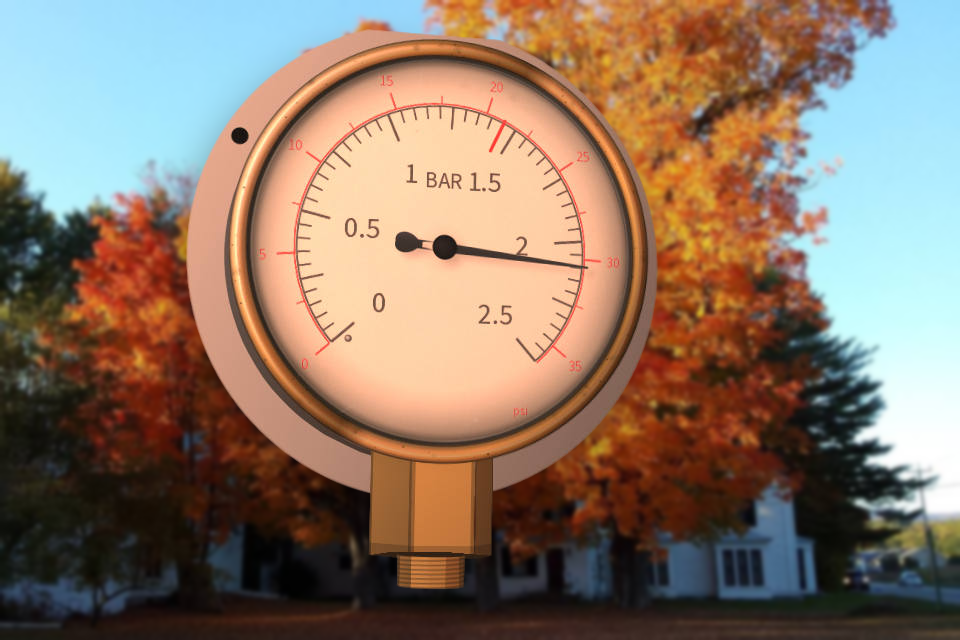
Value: 2.1bar
